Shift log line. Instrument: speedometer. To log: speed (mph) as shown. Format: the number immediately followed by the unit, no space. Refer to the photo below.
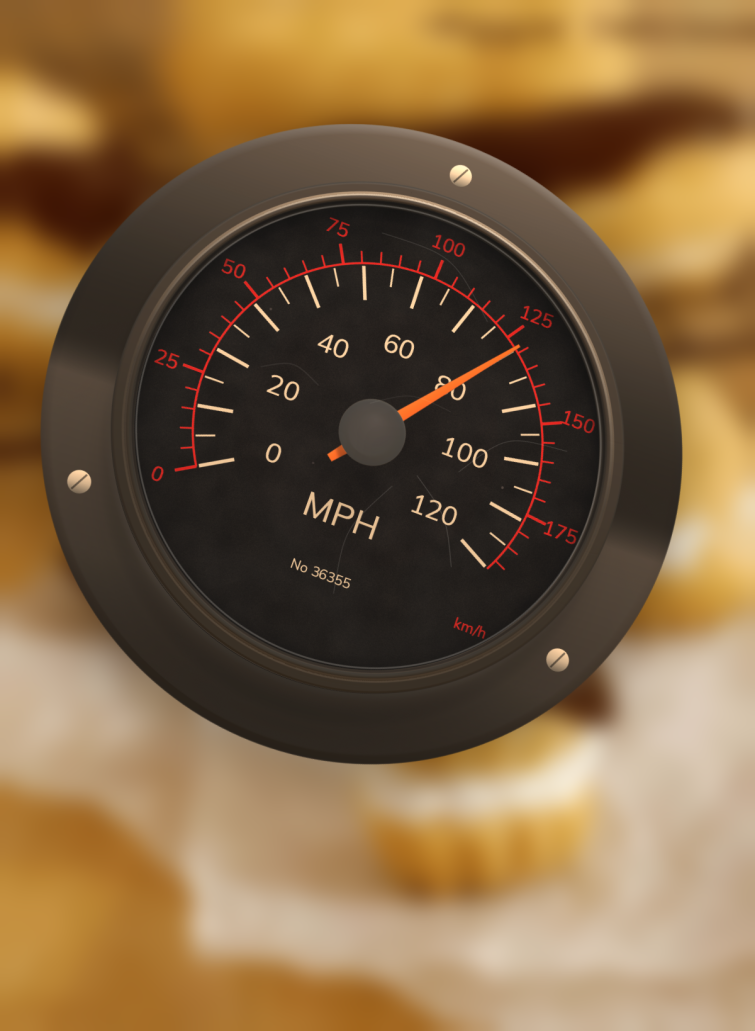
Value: 80mph
